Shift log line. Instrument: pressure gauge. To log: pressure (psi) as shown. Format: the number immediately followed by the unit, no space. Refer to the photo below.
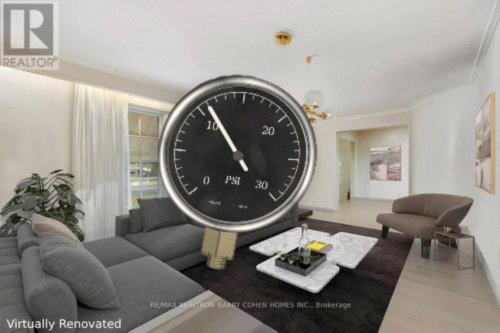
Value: 11psi
